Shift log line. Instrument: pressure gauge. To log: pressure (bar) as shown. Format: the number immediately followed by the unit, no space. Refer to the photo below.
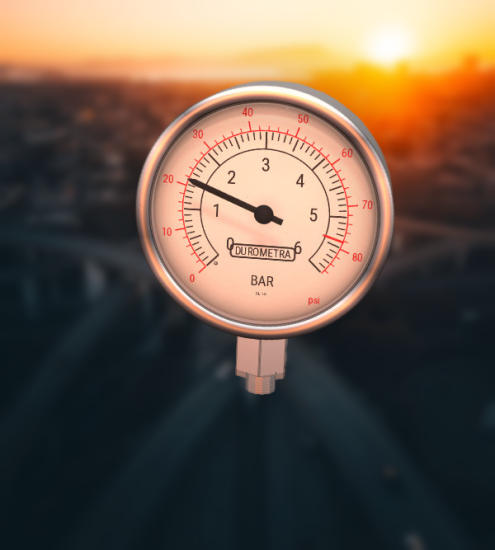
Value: 1.5bar
